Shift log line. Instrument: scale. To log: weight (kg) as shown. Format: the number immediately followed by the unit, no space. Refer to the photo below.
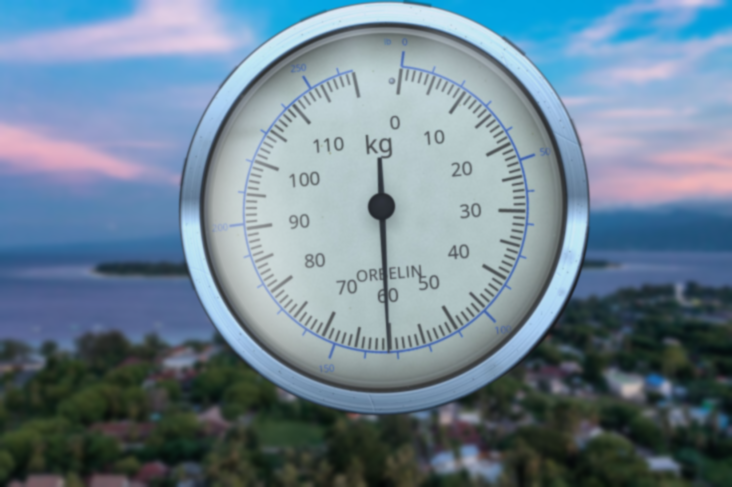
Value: 60kg
